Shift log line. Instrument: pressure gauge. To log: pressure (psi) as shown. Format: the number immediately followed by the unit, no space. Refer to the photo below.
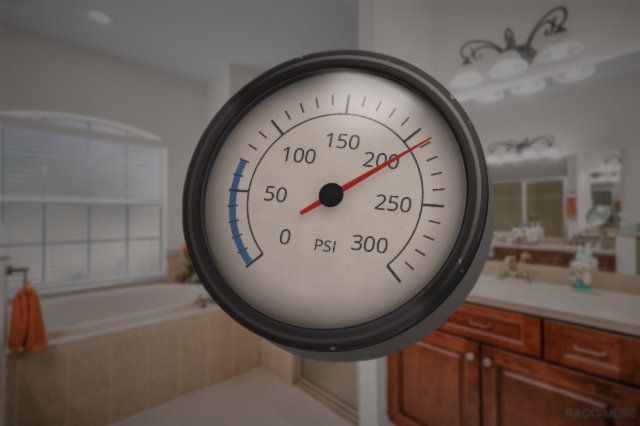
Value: 210psi
